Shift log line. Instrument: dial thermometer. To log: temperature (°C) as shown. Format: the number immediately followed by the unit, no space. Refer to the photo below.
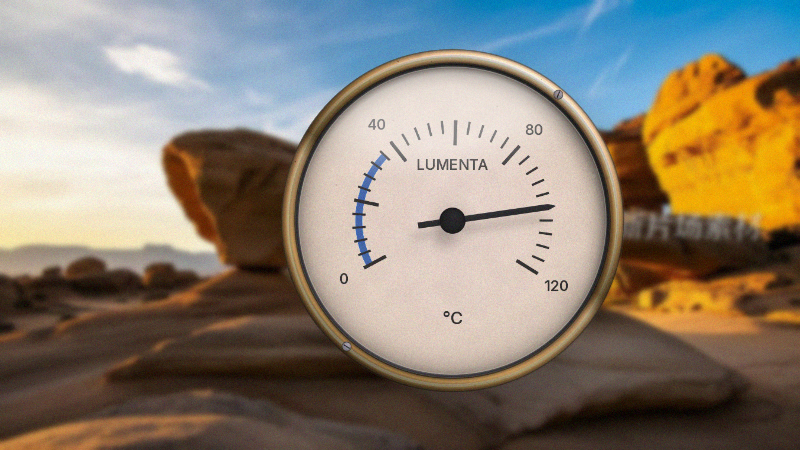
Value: 100°C
